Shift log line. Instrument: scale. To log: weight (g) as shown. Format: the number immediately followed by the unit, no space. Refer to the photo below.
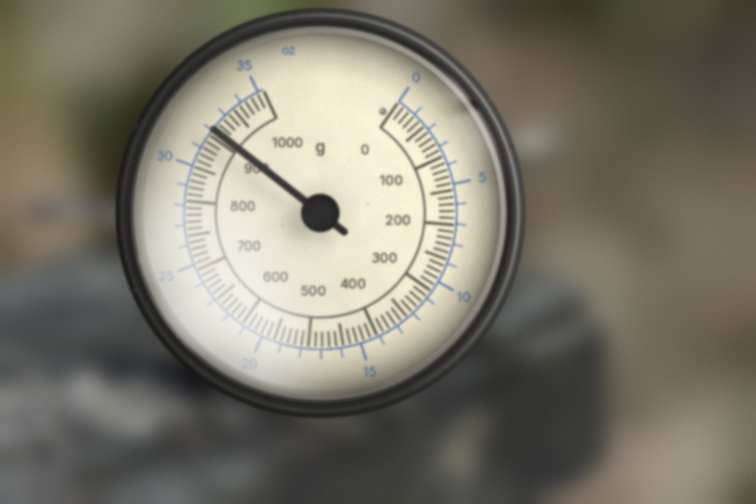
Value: 910g
